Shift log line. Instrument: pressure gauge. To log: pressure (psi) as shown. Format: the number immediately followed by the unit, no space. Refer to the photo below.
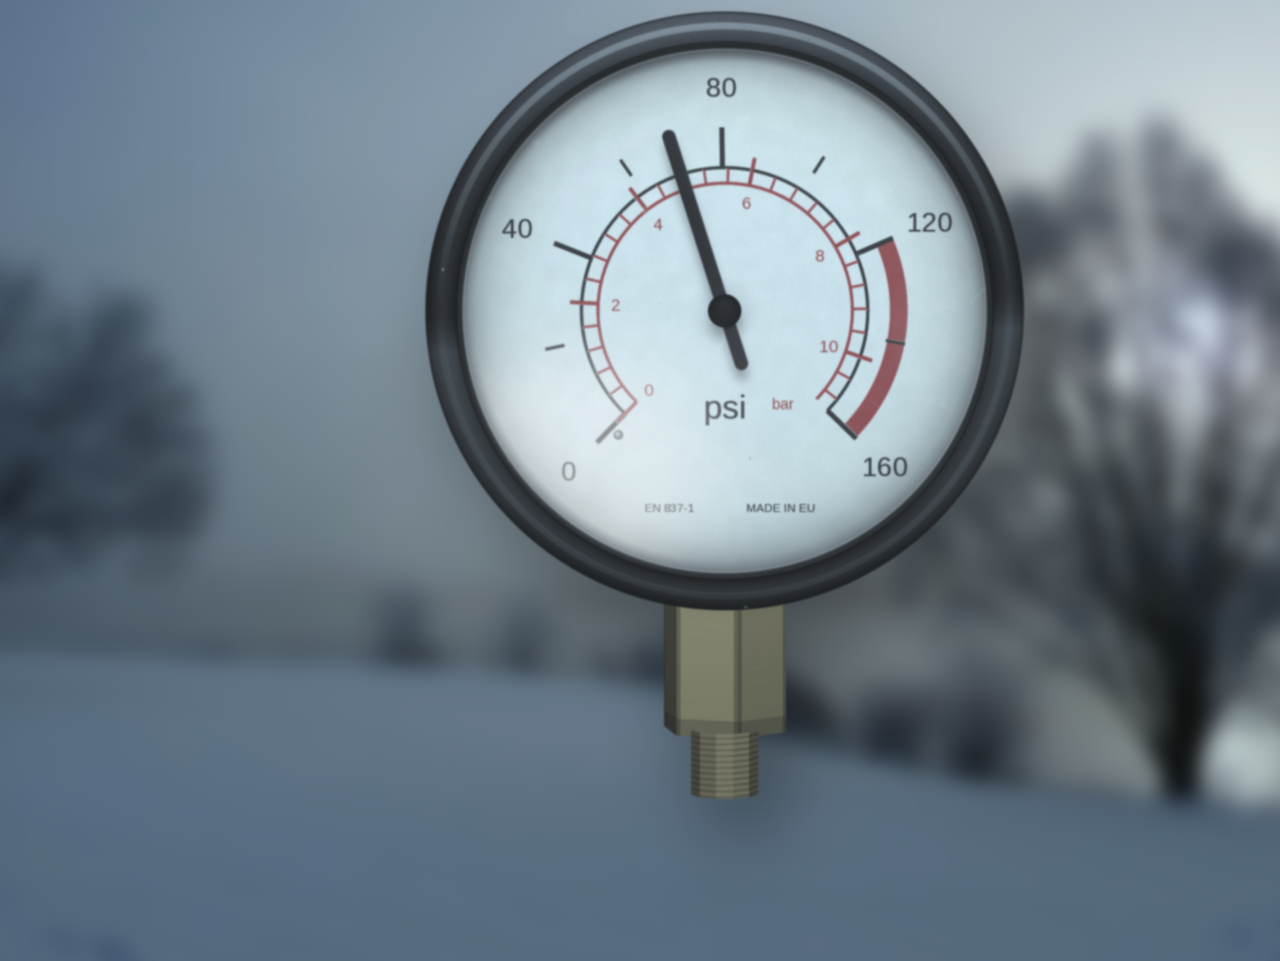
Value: 70psi
